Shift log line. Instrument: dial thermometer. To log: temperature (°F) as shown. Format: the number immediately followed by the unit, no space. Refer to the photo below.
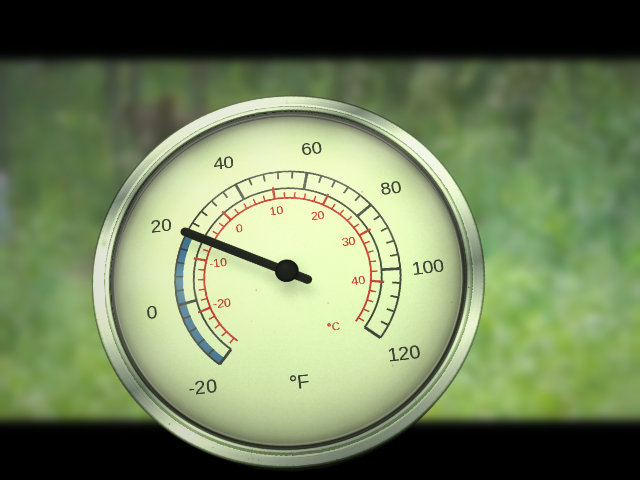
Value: 20°F
